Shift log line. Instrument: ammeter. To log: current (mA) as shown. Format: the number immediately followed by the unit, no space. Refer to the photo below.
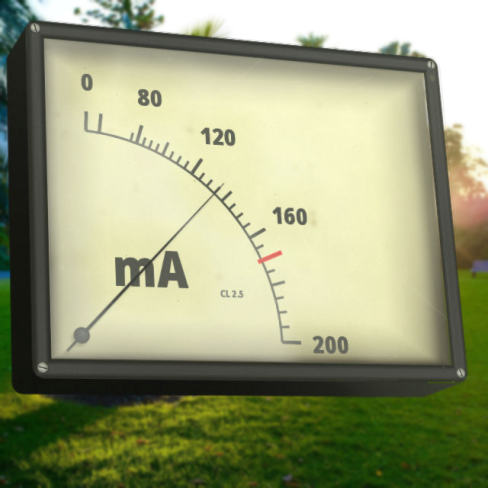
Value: 135mA
